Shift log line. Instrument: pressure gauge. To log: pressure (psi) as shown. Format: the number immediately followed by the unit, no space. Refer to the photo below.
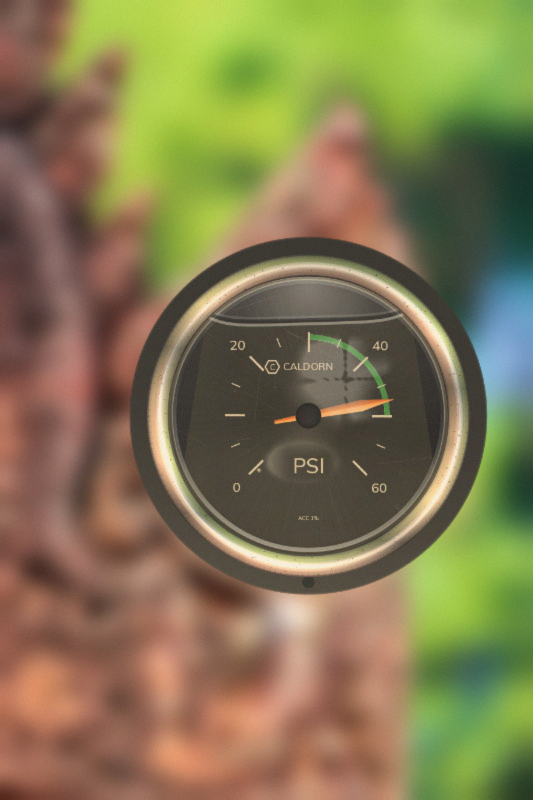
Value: 47.5psi
